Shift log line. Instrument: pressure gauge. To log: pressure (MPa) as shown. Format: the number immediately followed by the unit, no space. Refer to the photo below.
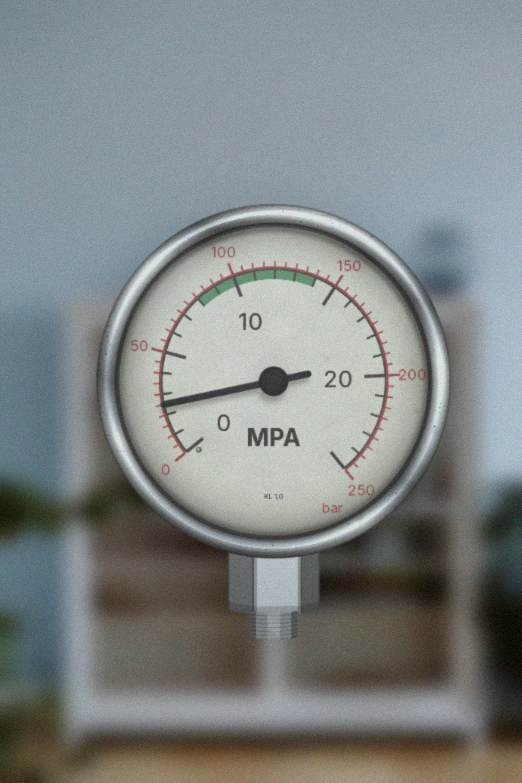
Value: 2.5MPa
